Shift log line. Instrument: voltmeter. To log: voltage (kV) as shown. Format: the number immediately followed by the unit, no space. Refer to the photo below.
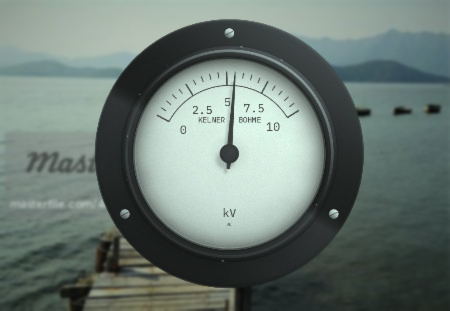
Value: 5.5kV
